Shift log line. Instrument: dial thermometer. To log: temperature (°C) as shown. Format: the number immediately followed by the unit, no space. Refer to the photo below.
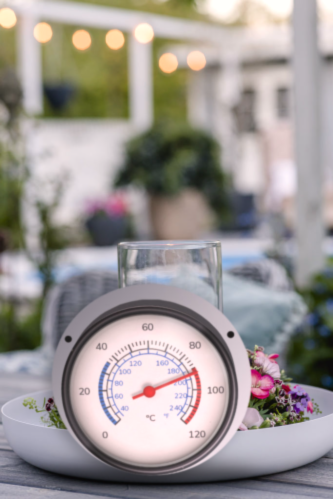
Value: 90°C
